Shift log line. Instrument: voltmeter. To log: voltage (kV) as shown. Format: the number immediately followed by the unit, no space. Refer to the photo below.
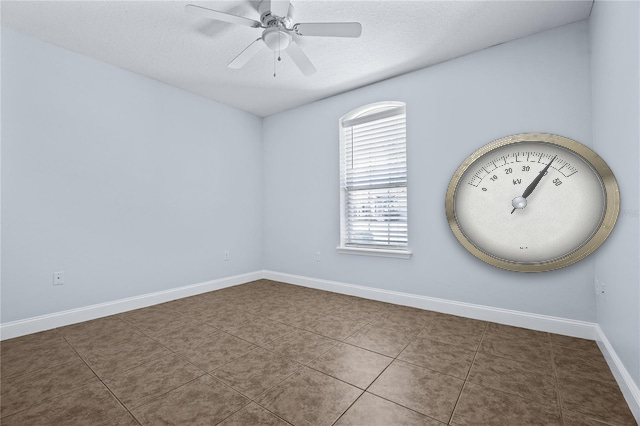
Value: 40kV
